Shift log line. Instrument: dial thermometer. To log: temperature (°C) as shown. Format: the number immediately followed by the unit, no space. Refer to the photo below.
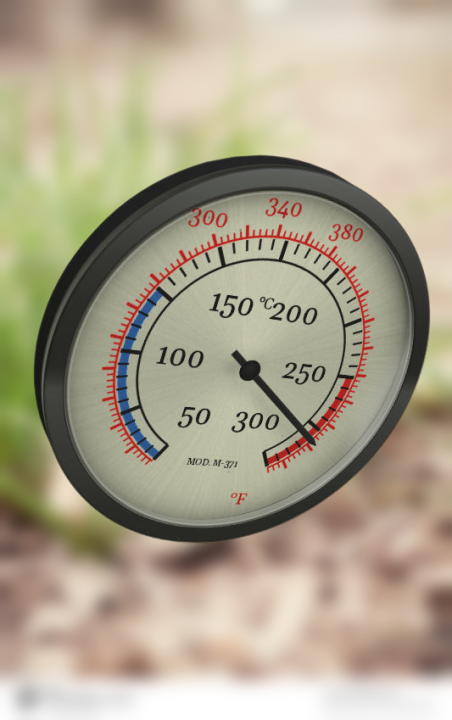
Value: 280°C
